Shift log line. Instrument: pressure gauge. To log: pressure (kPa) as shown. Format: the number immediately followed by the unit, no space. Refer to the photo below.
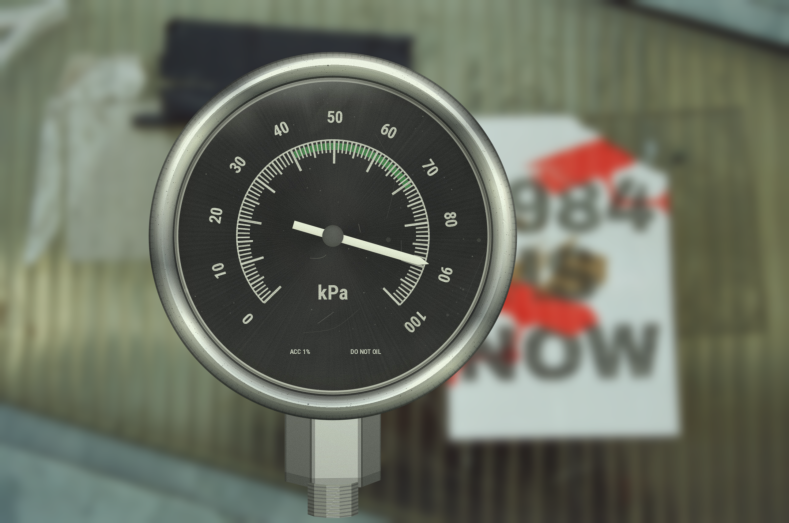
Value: 89kPa
